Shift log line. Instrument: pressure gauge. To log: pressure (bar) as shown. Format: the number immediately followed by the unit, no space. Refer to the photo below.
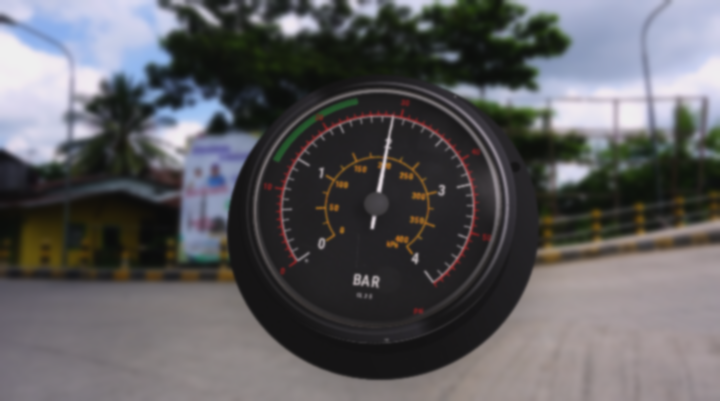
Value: 2bar
